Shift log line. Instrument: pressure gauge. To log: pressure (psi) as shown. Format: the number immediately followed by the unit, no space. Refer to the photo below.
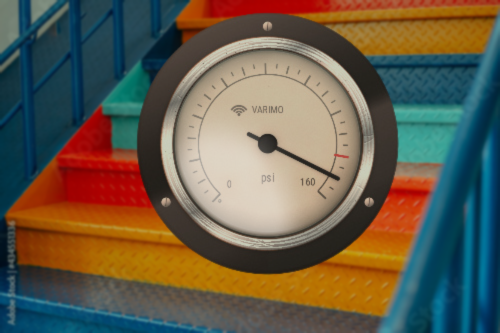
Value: 150psi
